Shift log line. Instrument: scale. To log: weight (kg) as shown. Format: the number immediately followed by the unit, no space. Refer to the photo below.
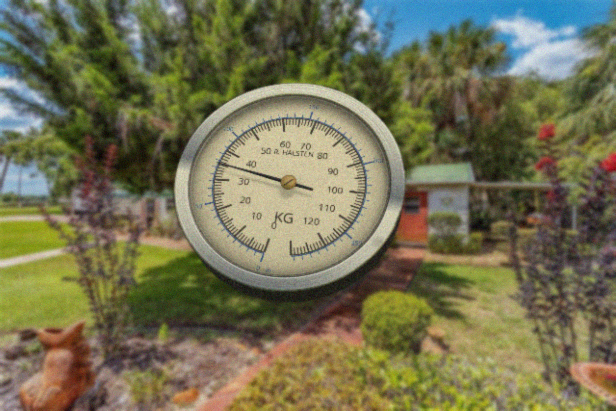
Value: 35kg
